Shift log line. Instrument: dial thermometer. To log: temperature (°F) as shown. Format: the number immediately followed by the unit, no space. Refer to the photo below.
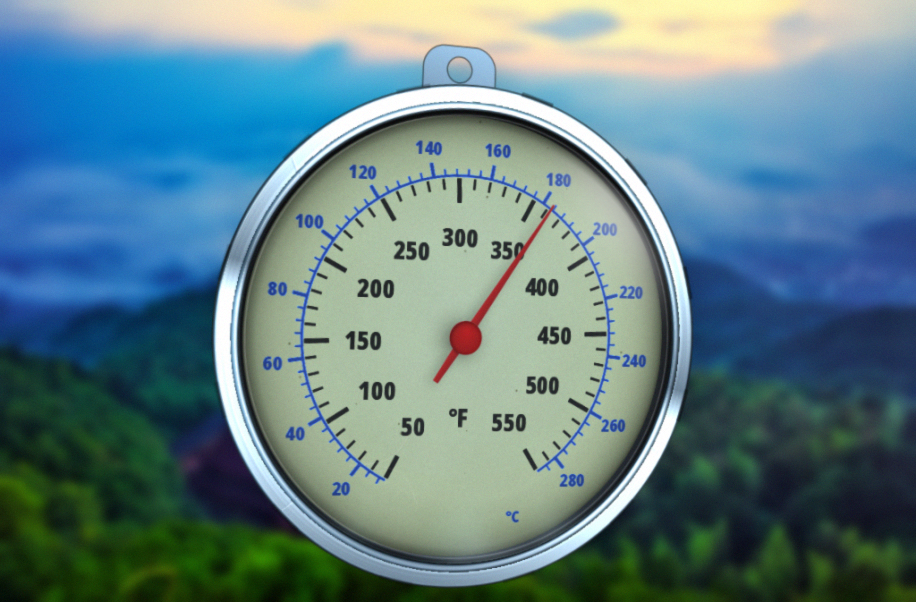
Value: 360°F
